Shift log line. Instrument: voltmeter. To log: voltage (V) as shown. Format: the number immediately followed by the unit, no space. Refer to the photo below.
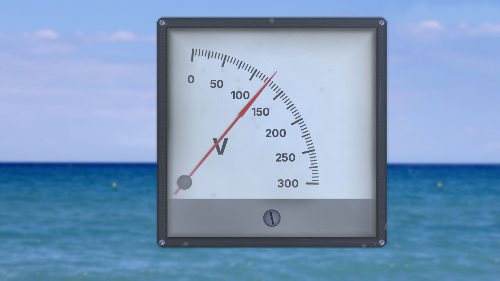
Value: 125V
